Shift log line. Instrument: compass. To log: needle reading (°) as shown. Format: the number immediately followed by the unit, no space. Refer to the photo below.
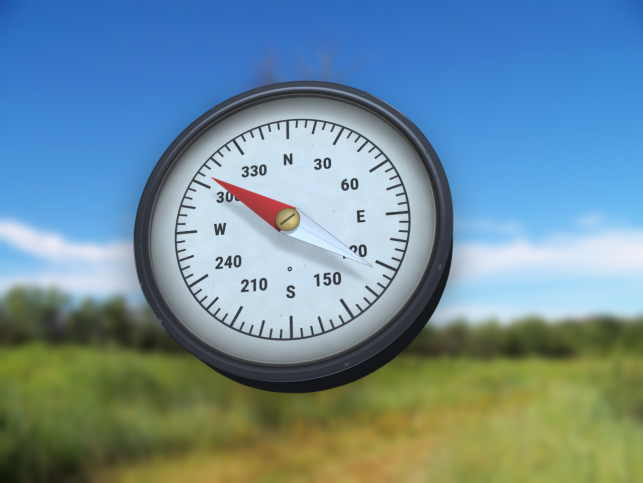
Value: 305°
